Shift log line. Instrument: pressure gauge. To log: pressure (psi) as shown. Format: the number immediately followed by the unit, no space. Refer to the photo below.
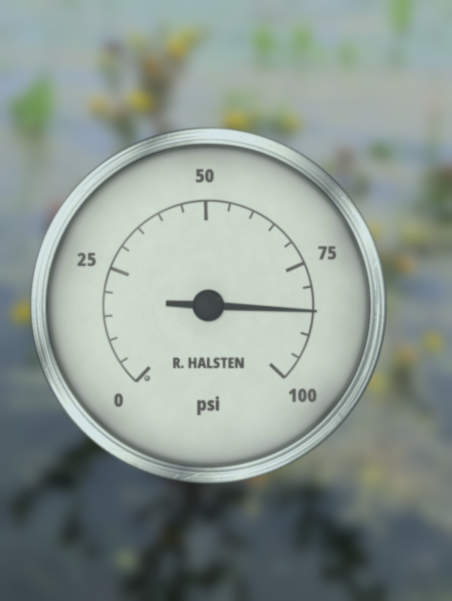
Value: 85psi
